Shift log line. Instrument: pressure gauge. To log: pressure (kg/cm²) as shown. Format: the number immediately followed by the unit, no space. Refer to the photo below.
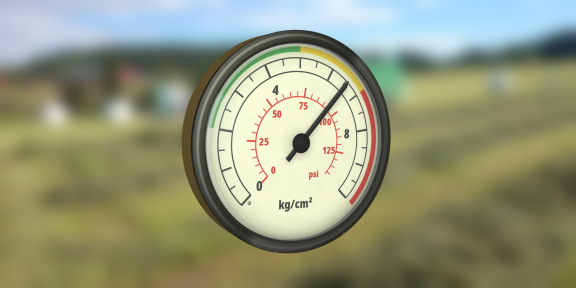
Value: 6.5kg/cm²
